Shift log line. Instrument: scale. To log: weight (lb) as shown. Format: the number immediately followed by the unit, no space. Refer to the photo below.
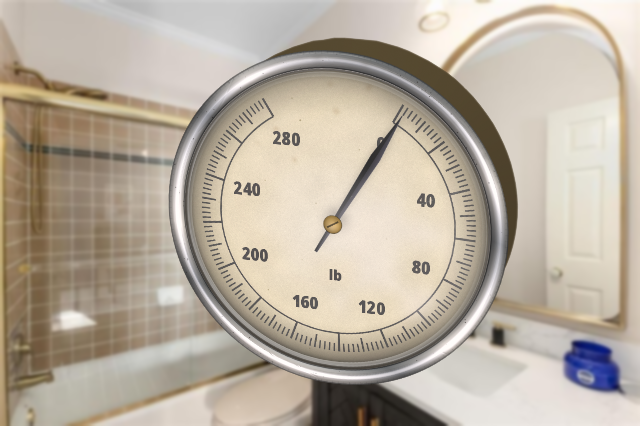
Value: 2lb
